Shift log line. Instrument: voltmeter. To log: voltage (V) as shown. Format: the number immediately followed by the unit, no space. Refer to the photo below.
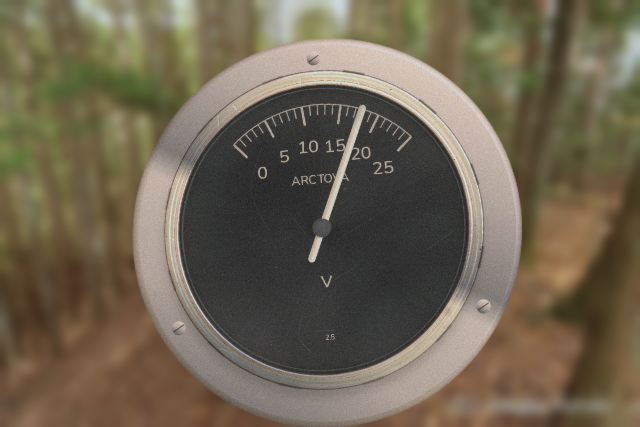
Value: 18V
